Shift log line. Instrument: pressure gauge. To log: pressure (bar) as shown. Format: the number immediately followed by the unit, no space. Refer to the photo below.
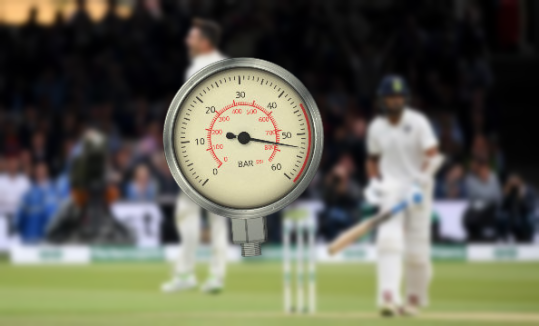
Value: 53bar
